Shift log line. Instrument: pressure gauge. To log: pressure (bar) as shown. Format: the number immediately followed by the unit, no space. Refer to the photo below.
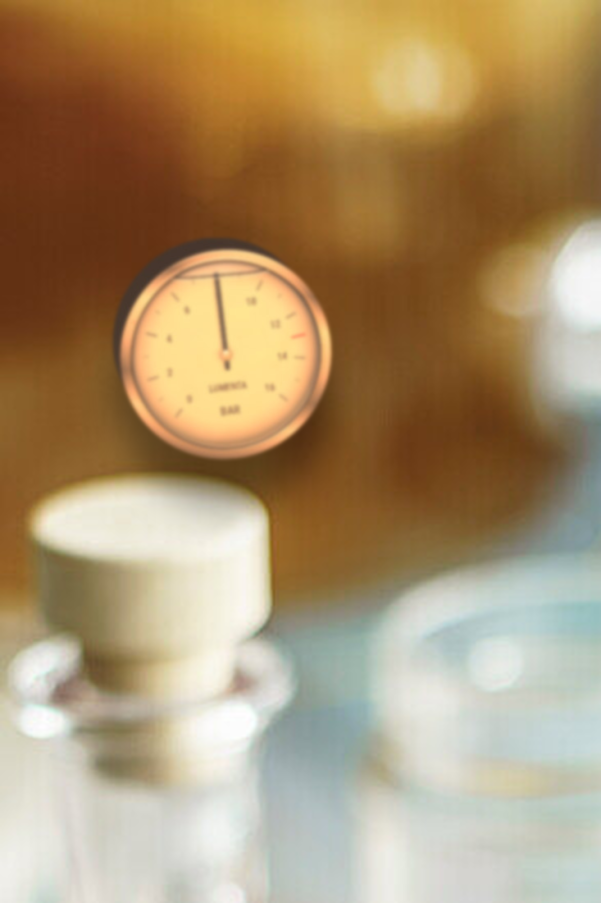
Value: 8bar
